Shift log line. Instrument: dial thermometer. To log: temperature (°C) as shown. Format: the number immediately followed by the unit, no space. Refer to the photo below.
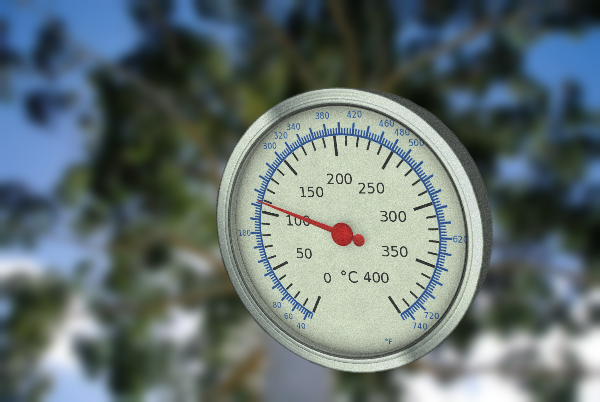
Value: 110°C
